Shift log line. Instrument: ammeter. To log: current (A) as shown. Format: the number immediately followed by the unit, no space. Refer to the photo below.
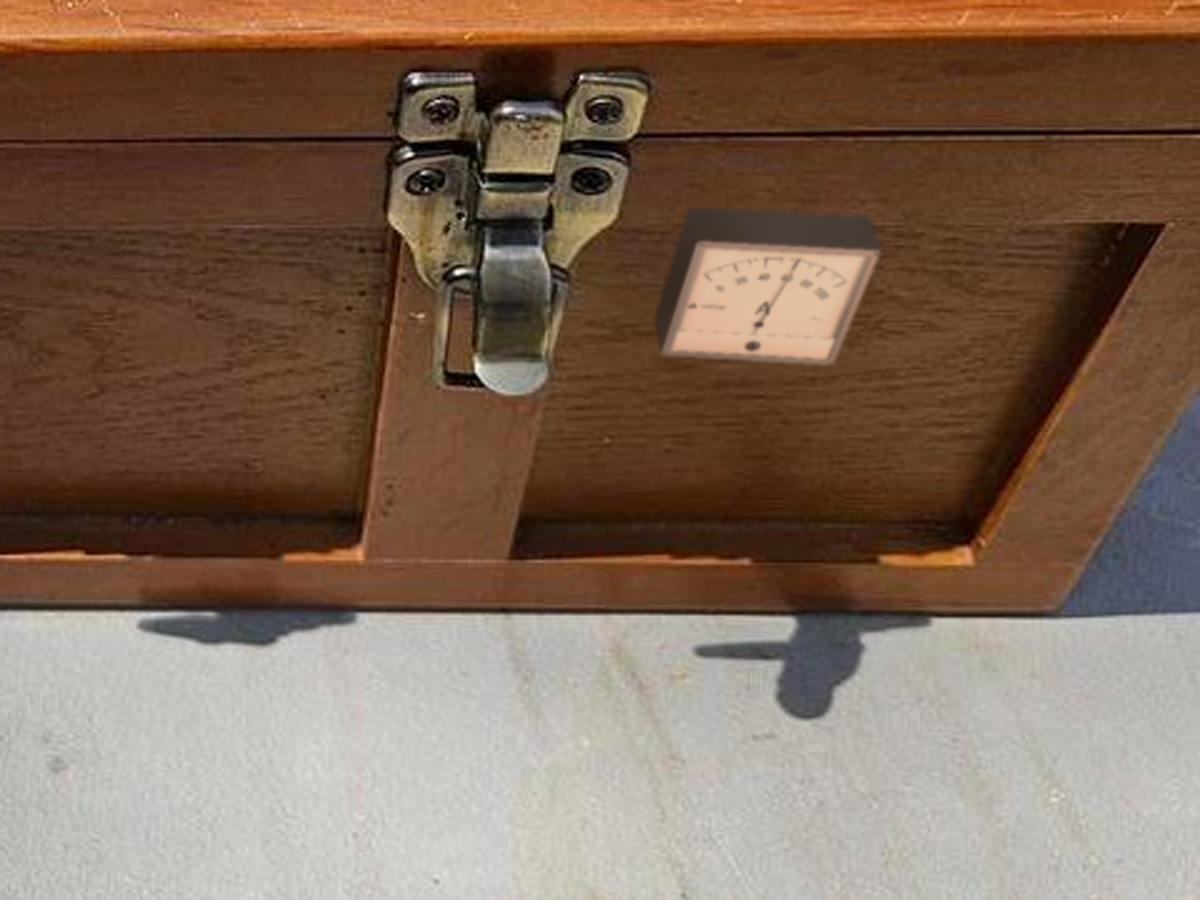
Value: 60A
